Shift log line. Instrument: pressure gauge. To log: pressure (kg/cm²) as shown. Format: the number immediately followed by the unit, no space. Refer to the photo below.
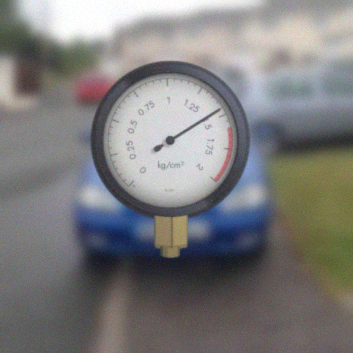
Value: 1.45kg/cm²
